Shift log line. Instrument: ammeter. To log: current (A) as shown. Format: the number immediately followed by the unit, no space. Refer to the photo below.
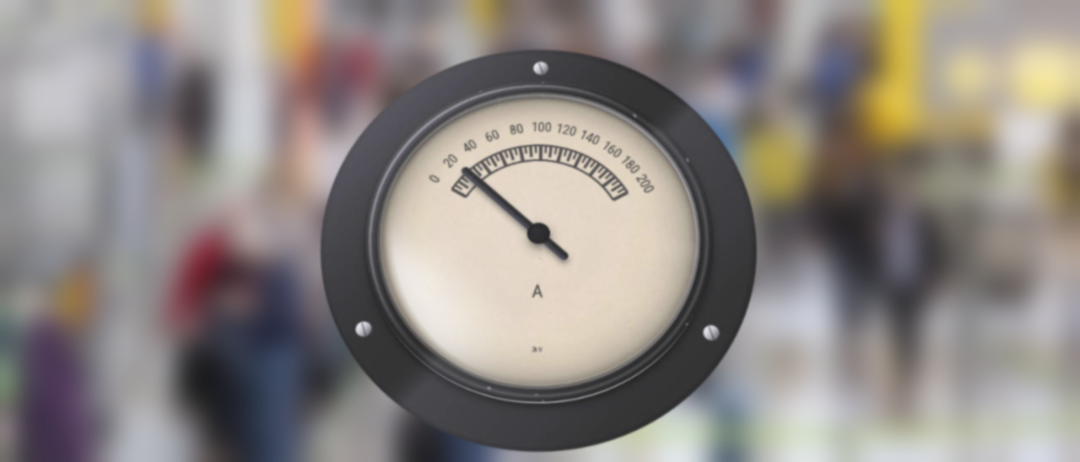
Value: 20A
